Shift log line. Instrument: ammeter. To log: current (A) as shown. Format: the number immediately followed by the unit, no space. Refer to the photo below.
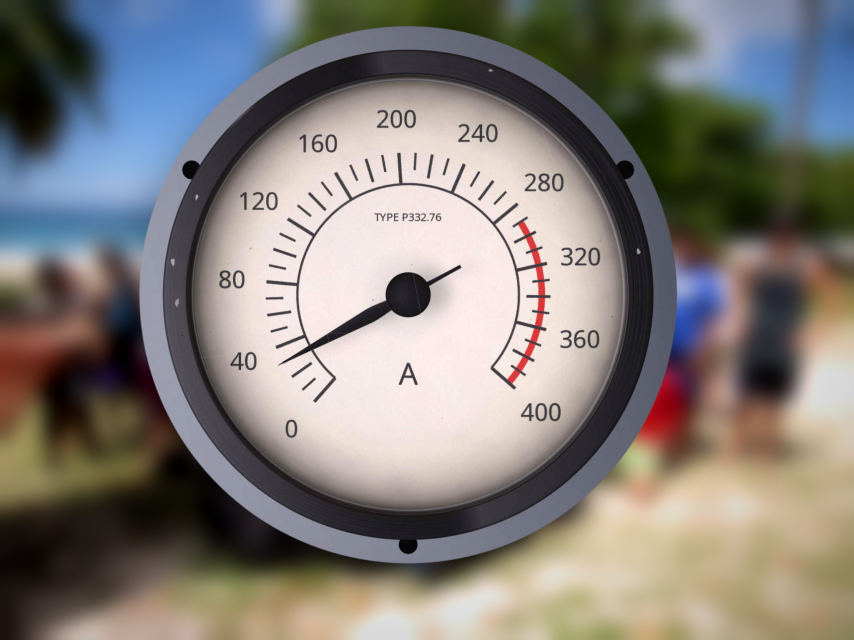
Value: 30A
